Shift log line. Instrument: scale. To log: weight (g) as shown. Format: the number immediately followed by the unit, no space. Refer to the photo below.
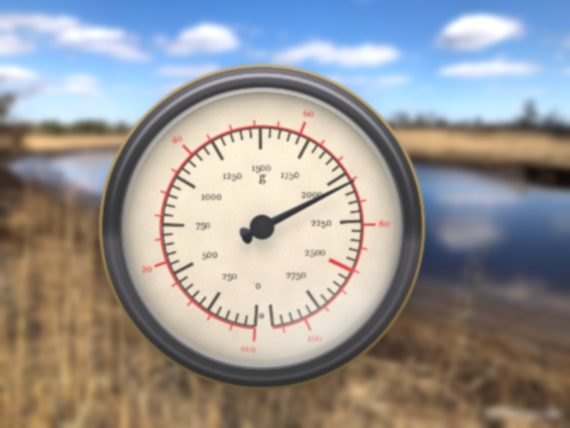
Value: 2050g
